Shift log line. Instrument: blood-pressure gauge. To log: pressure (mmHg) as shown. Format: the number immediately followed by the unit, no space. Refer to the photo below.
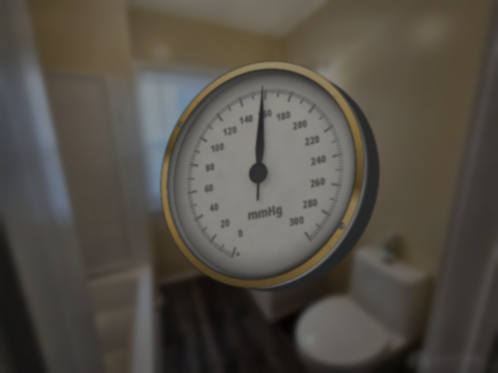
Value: 160mmHg
